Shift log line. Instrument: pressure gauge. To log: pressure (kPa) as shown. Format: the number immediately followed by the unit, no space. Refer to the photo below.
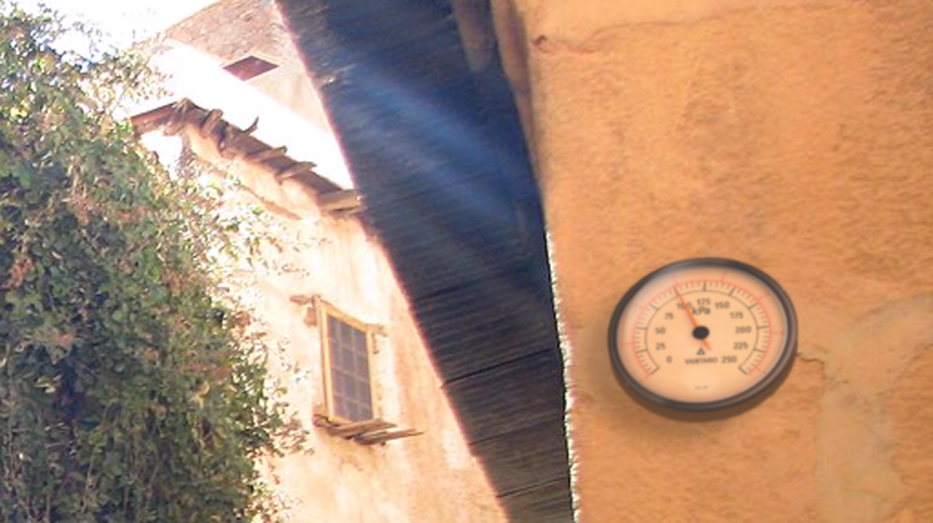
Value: 100kPa
